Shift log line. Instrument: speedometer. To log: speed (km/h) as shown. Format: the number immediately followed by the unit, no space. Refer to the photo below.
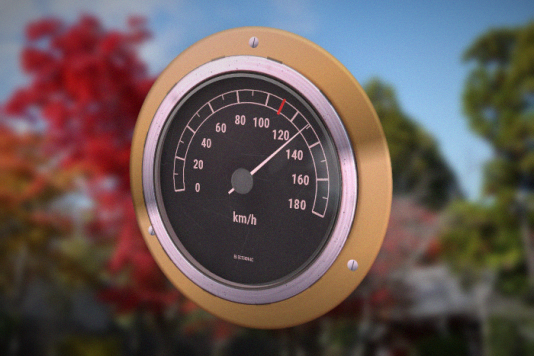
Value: 130km/h
